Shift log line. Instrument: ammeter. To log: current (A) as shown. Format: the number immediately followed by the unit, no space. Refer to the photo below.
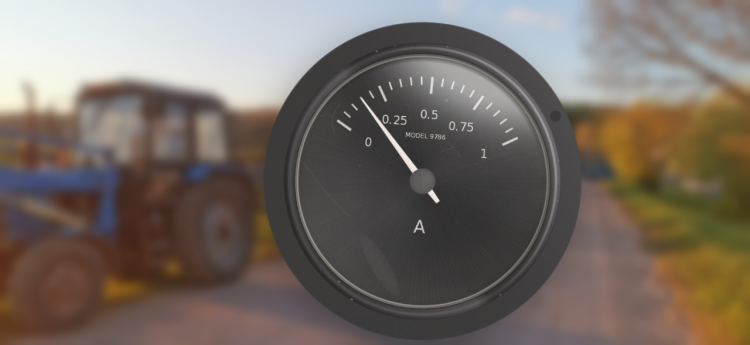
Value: 0.15A
